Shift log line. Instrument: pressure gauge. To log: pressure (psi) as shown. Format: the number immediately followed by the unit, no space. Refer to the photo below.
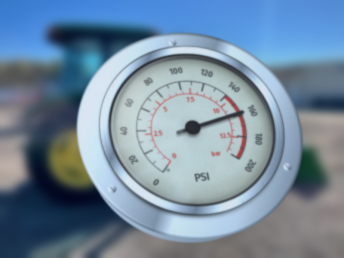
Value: 160psi
